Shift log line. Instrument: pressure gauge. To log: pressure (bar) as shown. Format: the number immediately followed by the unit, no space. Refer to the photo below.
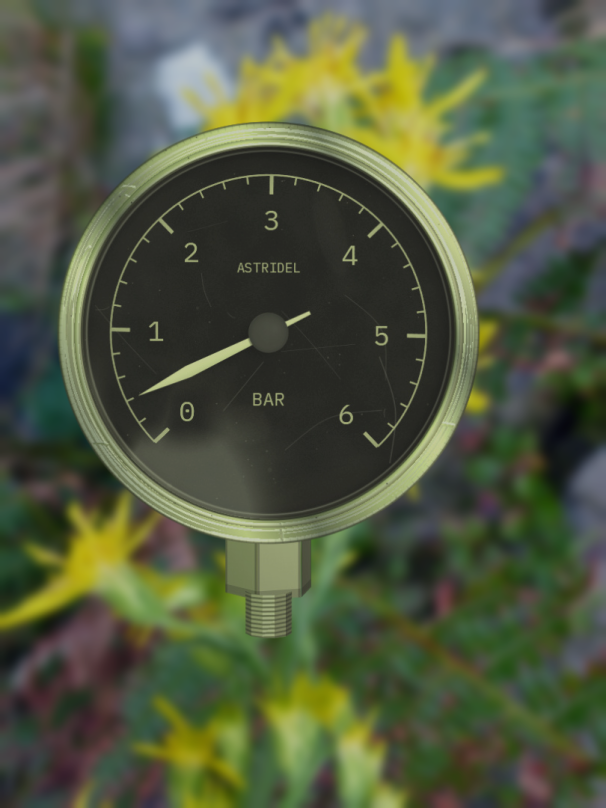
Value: 0.4bar
